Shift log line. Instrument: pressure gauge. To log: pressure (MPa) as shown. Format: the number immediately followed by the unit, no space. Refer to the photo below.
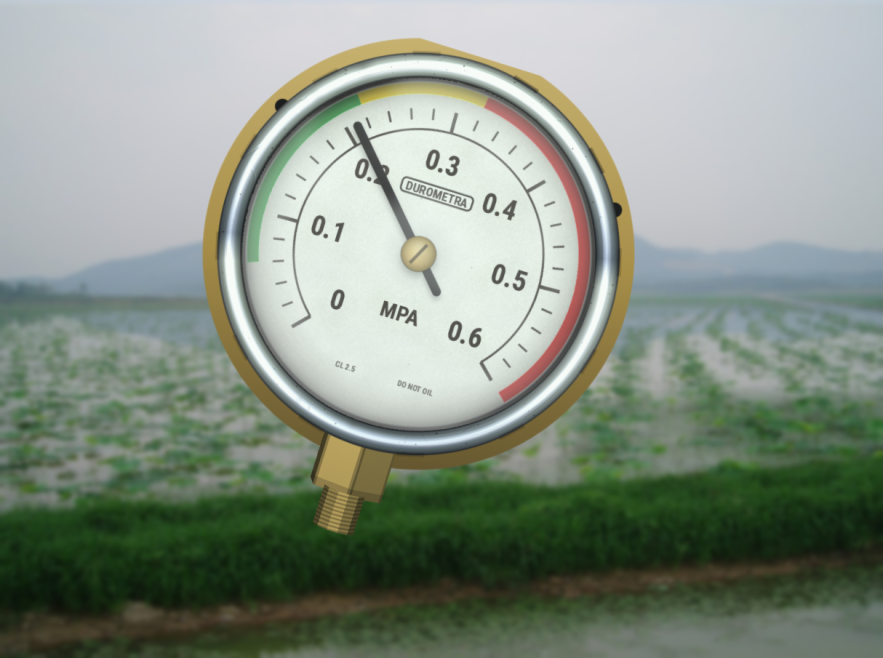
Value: 0.21MPa
